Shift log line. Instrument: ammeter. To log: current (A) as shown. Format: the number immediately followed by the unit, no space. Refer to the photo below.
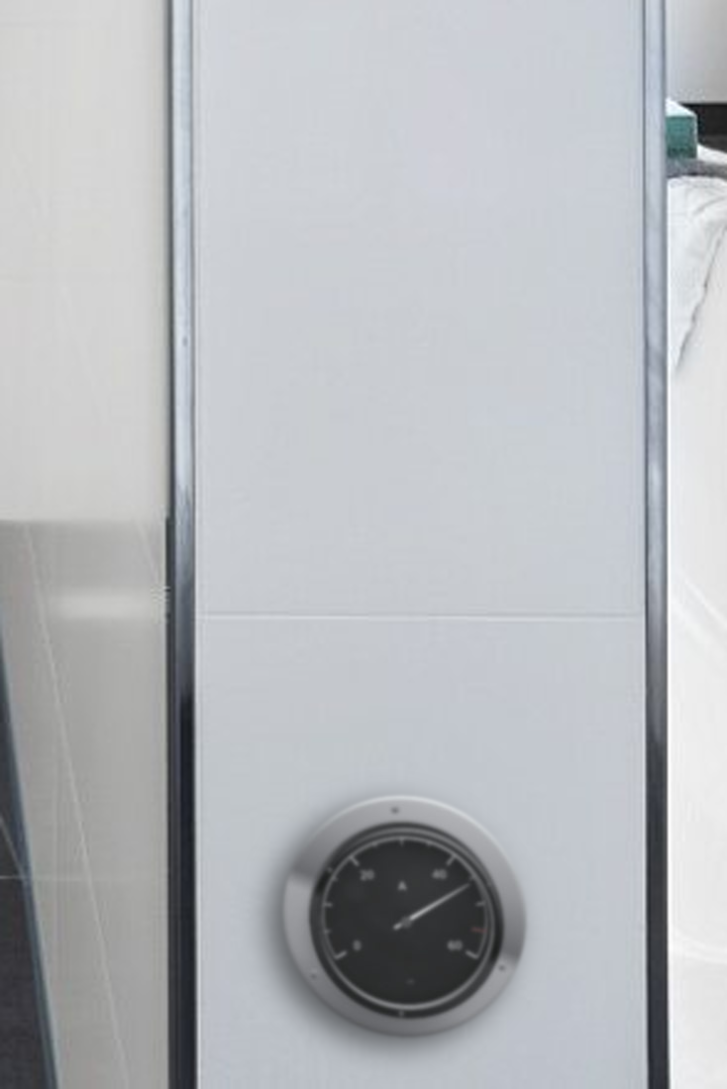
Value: 45A
